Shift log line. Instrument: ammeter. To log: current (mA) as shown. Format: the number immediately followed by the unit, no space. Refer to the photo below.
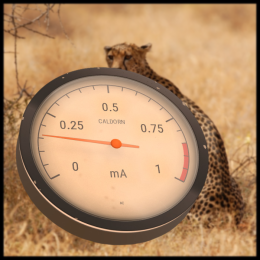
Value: 0.15mA
